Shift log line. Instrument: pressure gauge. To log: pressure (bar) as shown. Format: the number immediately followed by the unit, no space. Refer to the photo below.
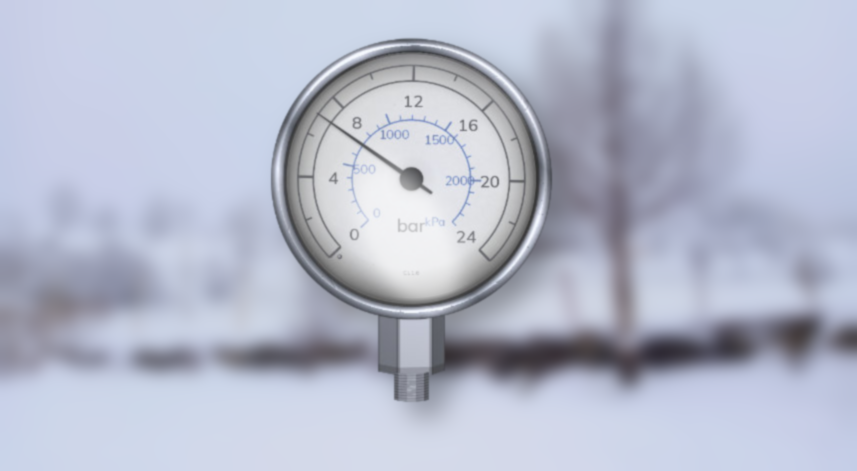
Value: 7bar
